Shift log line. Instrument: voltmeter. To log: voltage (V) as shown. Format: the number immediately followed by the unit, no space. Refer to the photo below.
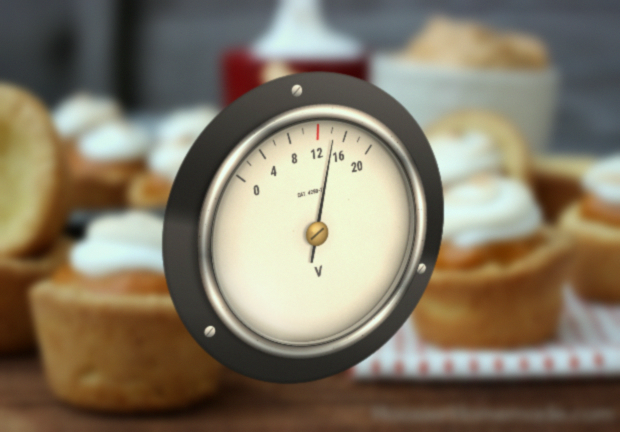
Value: 14V
